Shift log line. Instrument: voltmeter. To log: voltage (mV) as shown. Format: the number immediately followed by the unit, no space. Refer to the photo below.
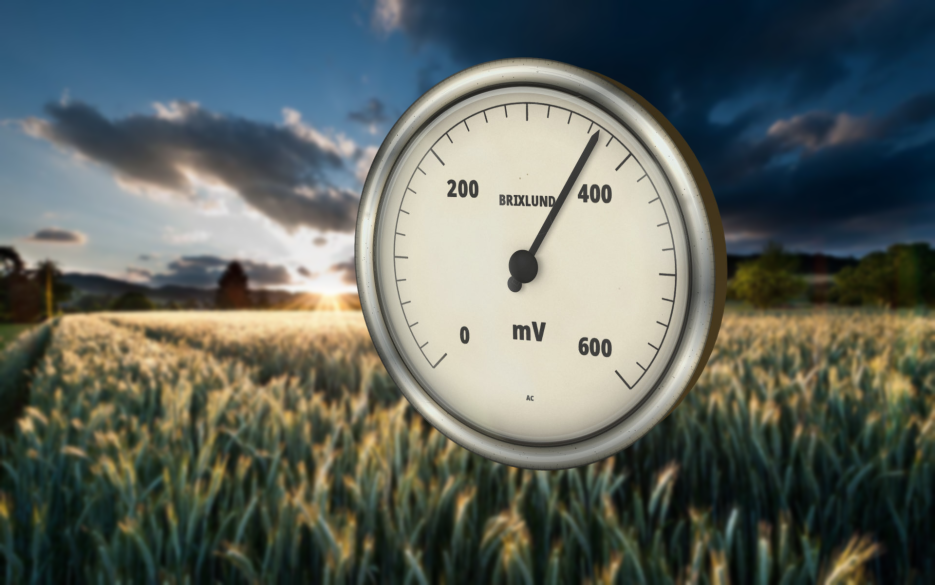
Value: 370mV
